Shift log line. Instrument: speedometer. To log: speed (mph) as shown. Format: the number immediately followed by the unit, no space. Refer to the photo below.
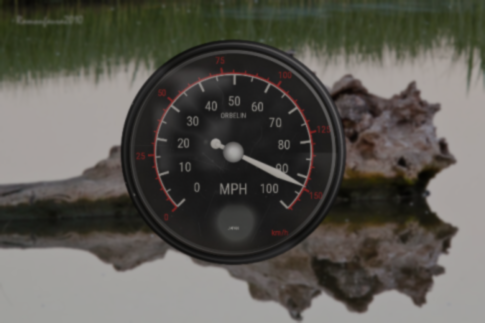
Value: 92.5mph
